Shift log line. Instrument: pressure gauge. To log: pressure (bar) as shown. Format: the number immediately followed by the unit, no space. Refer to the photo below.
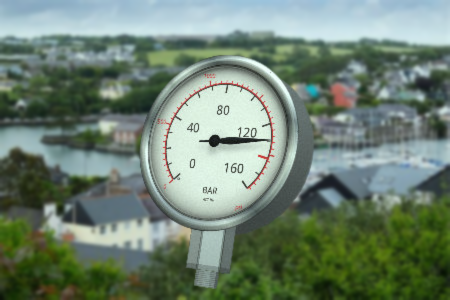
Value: 130bar
